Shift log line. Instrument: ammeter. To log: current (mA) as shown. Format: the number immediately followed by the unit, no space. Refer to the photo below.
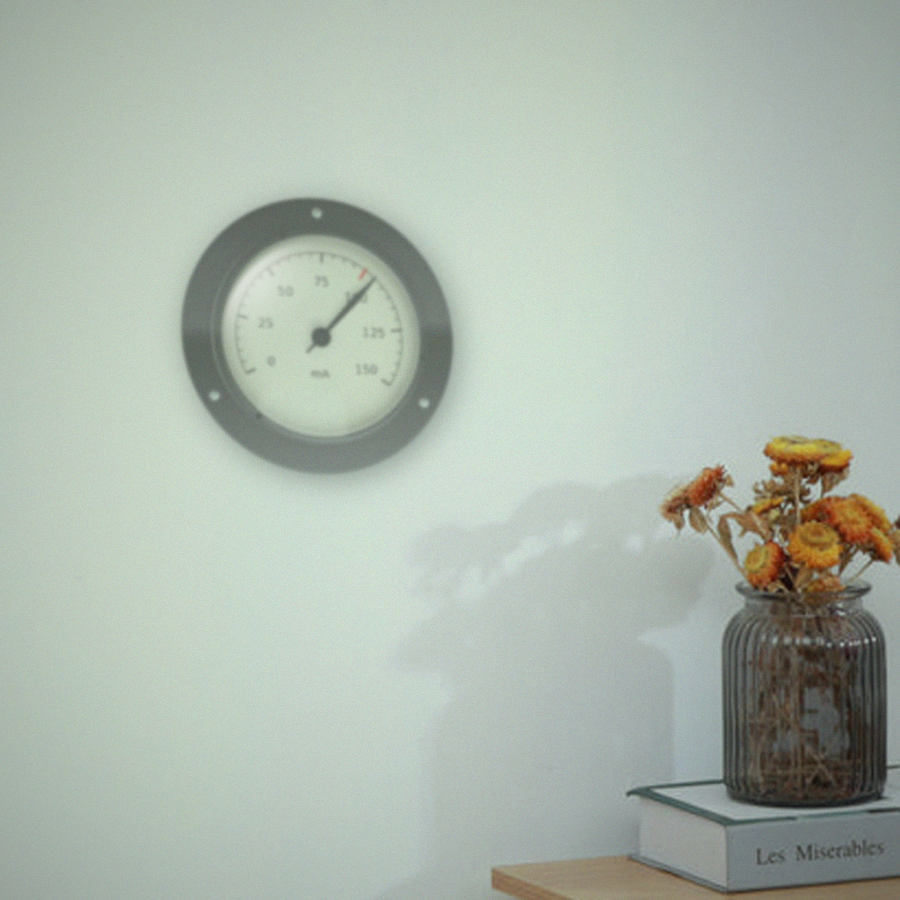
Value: 100mA
